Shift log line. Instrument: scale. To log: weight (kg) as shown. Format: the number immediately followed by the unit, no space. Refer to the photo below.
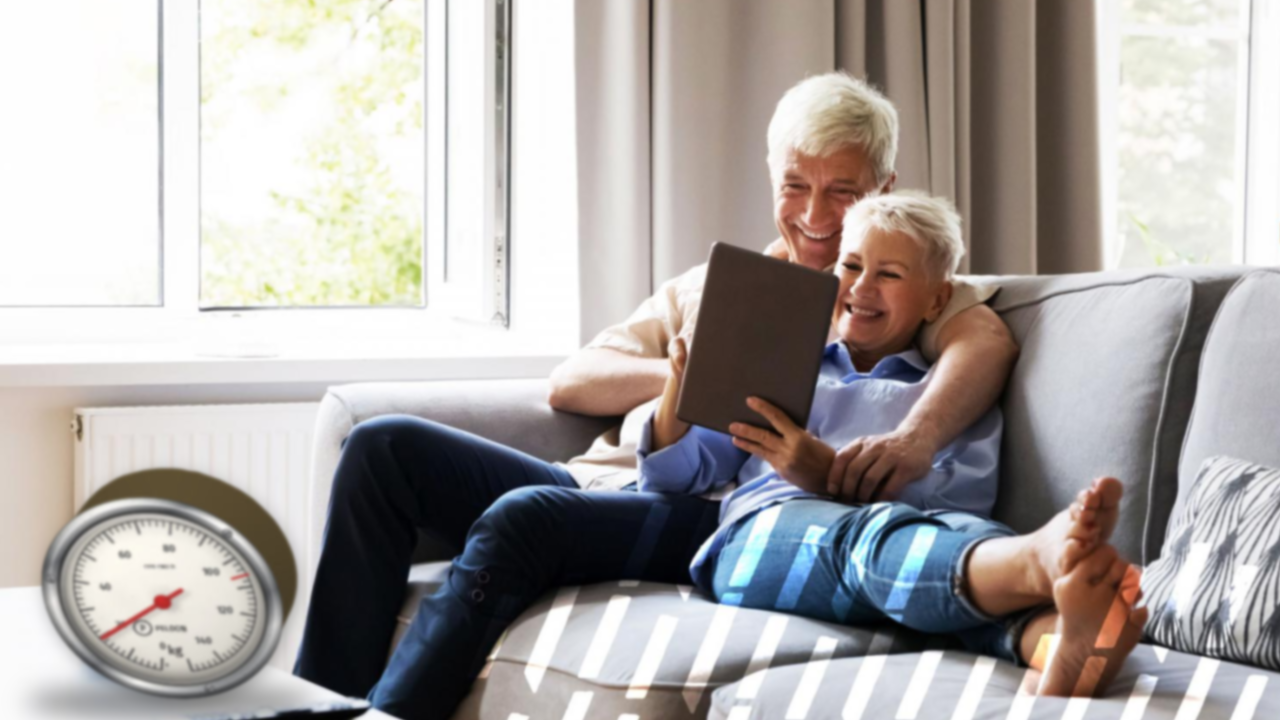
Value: 20kg
